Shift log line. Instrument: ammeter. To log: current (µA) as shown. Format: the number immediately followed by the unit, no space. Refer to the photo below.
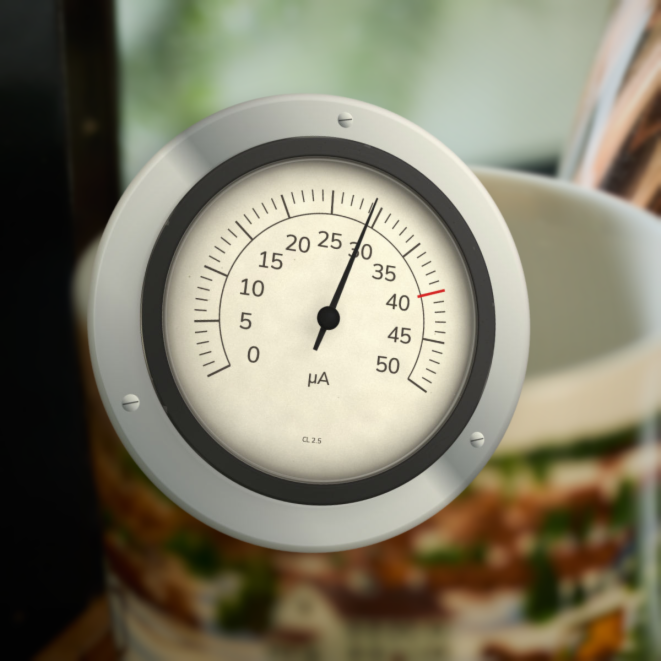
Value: 29µA
